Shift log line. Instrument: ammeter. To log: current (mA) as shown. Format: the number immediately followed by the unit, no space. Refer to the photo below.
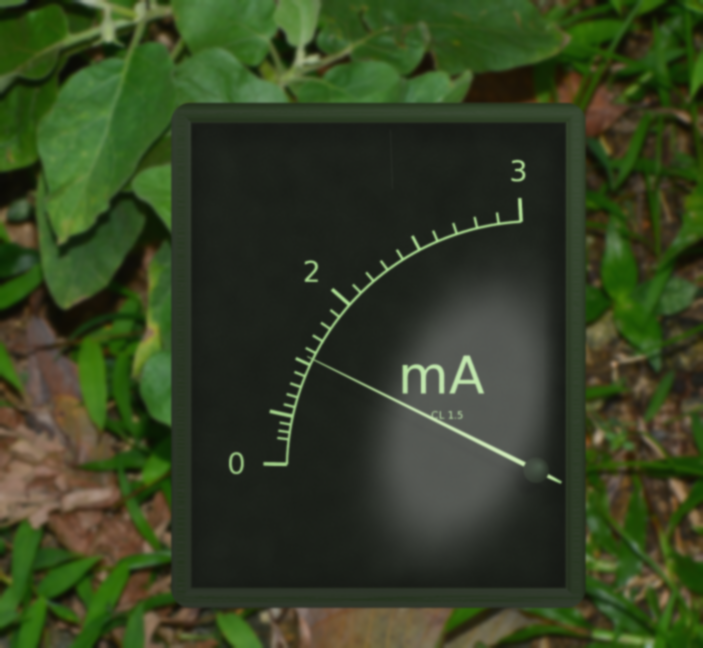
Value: 1.55mA
